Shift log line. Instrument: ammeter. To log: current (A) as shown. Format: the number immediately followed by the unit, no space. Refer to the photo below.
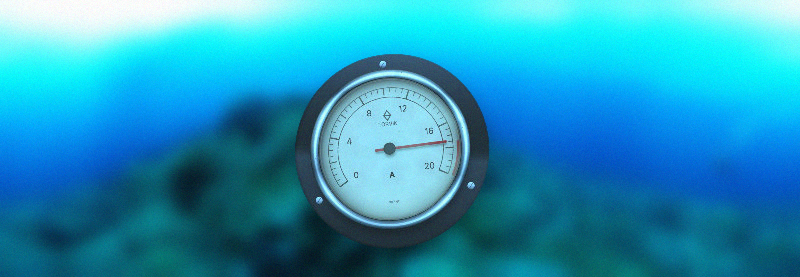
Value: 17.5A
